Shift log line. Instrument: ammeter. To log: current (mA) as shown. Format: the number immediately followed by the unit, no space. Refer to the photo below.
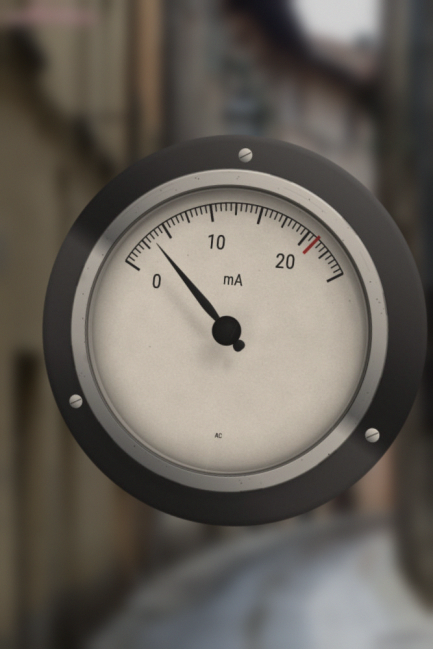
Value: 3.5mA
